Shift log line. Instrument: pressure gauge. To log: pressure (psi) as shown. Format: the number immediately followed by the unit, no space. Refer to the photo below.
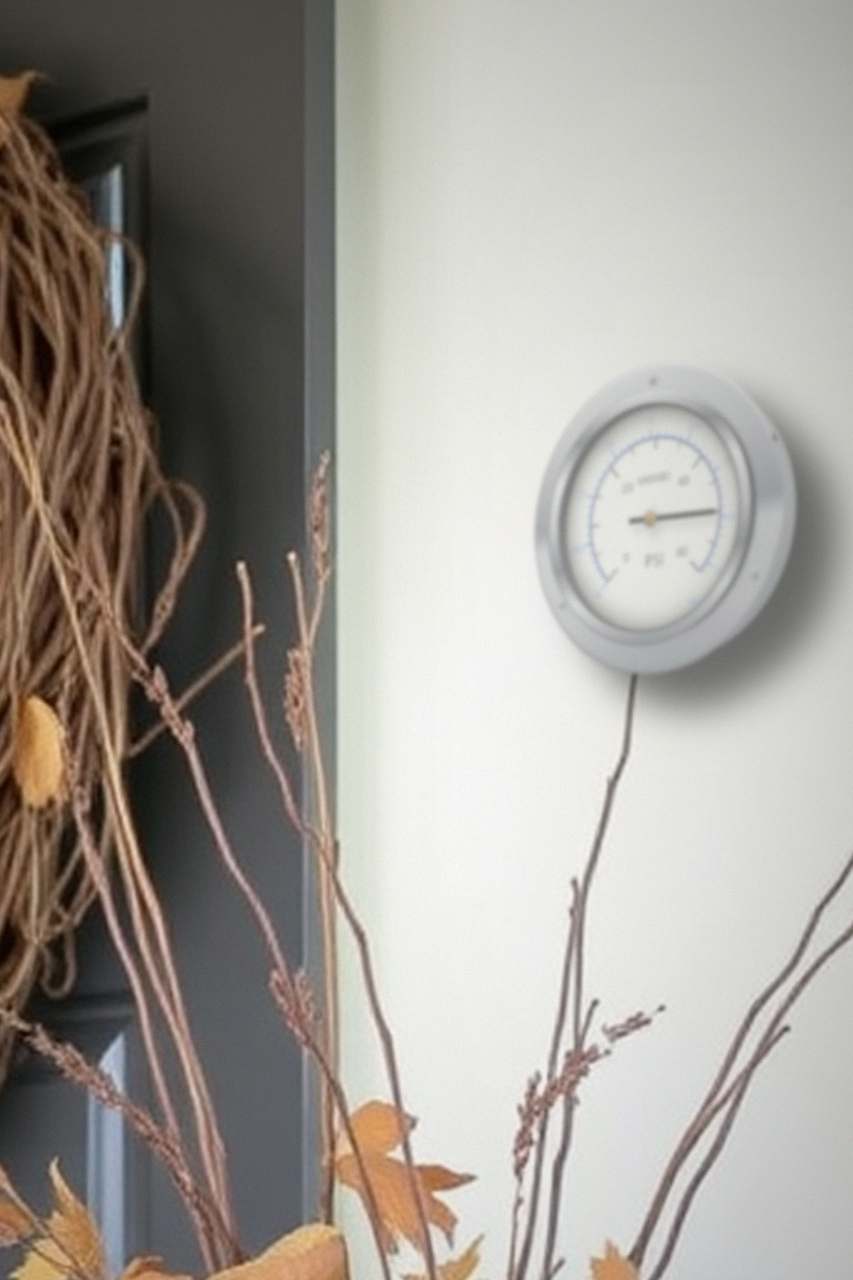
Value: 50psi
